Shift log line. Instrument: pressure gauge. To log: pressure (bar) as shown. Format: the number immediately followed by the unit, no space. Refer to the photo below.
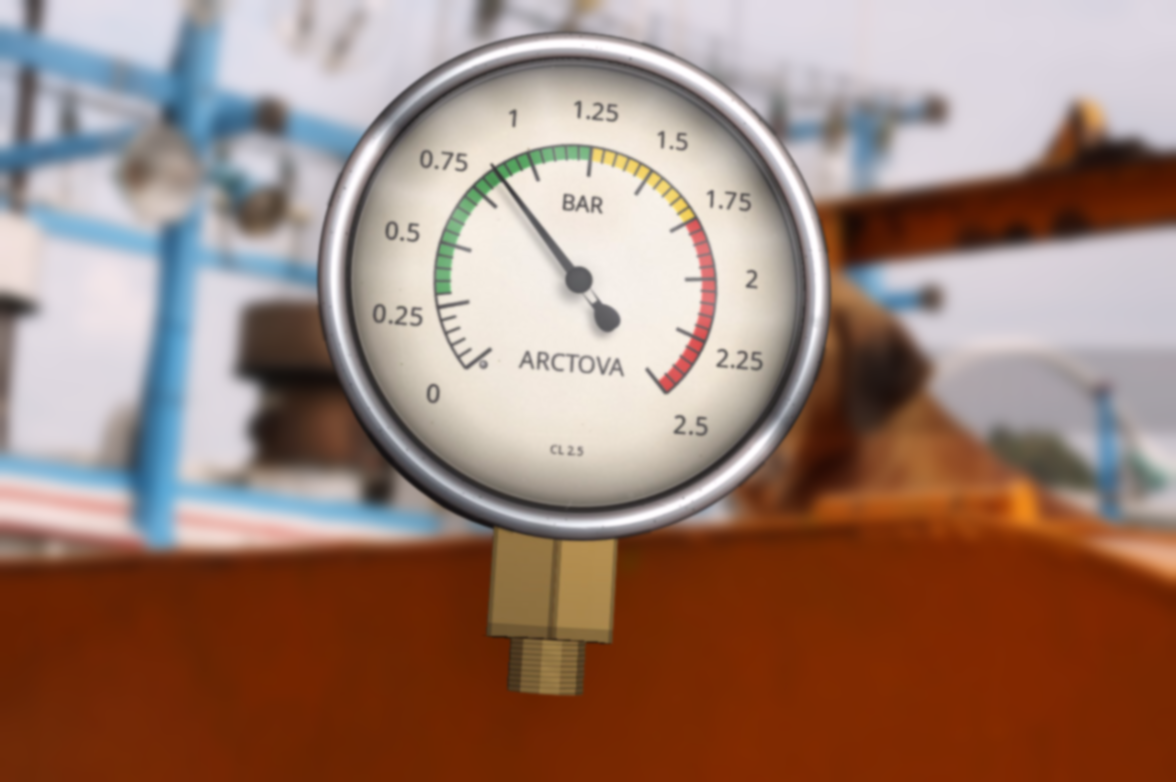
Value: 0.85bar
